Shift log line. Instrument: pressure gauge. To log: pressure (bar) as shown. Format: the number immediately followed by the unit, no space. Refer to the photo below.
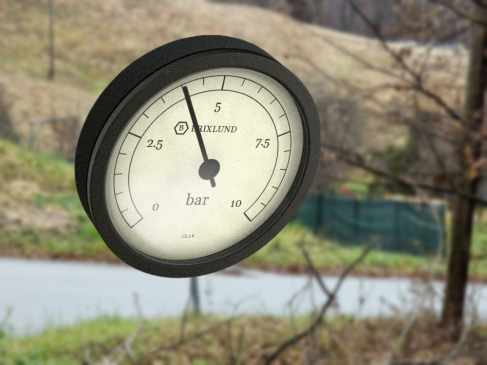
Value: 4bar
